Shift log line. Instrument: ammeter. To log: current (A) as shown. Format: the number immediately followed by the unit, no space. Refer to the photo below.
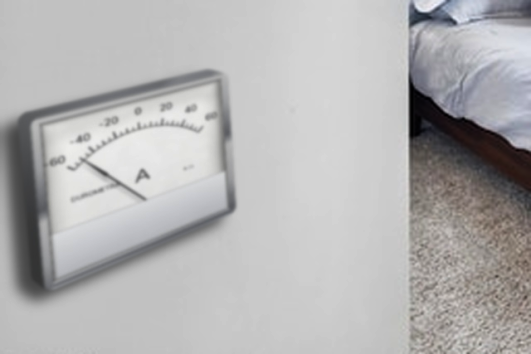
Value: -50A
